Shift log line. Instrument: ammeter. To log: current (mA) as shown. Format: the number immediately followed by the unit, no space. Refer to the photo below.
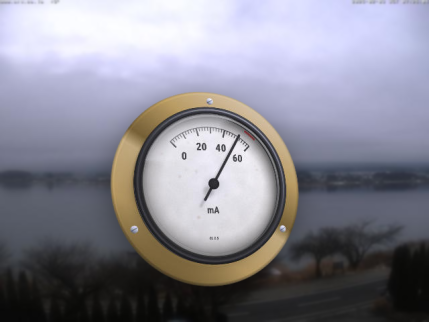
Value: 50mA
